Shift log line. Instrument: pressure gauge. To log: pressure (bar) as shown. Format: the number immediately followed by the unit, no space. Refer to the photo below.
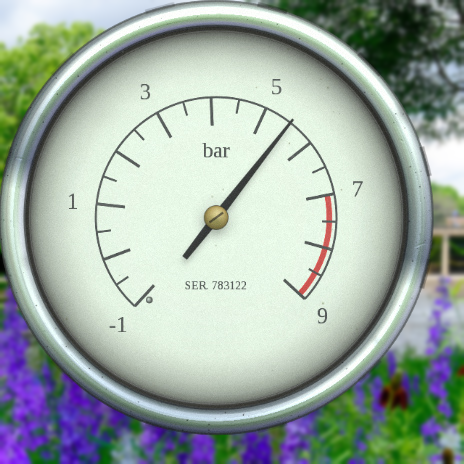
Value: 5.5bar
